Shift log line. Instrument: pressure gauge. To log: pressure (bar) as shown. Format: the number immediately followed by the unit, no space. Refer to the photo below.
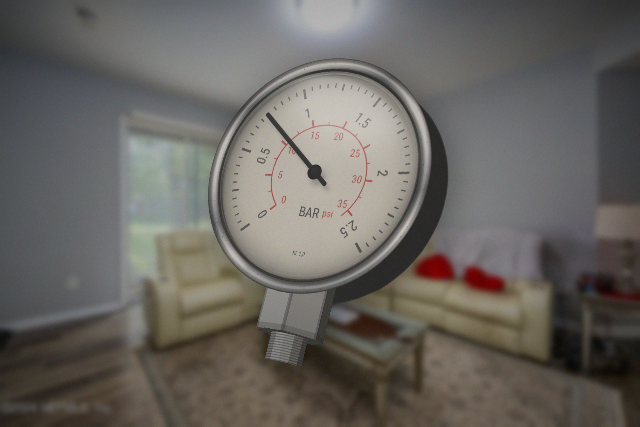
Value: 0.75bar
